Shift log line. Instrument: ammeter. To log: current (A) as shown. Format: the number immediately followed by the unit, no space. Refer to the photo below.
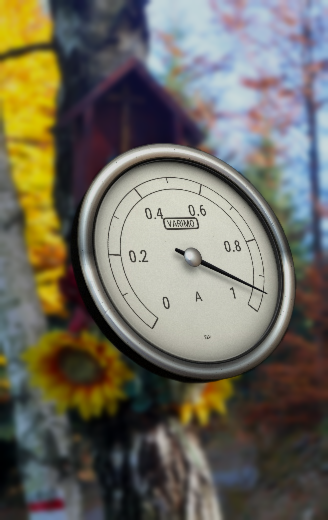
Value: 0.95A
